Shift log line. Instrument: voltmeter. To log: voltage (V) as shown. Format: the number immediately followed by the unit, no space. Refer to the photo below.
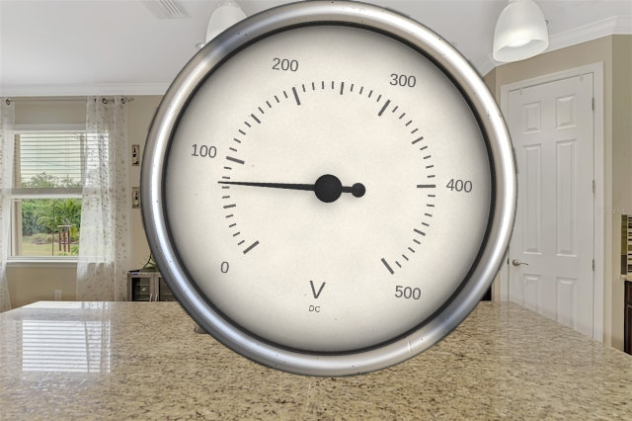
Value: 75V
